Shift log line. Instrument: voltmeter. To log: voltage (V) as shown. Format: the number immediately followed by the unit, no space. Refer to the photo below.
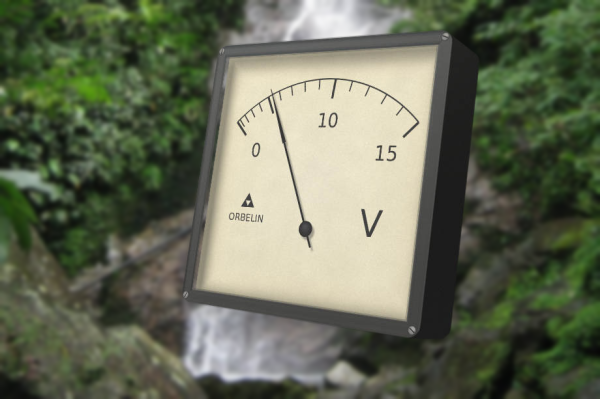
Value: 5.5V
